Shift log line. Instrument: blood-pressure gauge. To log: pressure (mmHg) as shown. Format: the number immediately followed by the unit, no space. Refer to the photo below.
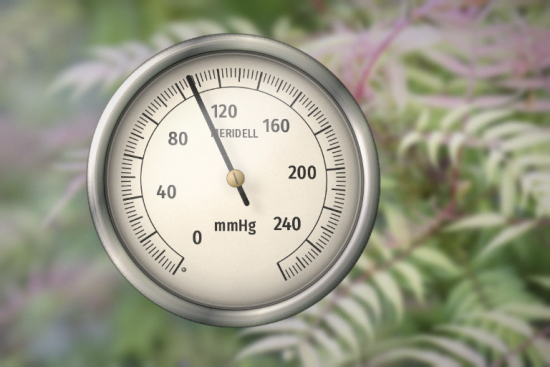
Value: 106mmHg
